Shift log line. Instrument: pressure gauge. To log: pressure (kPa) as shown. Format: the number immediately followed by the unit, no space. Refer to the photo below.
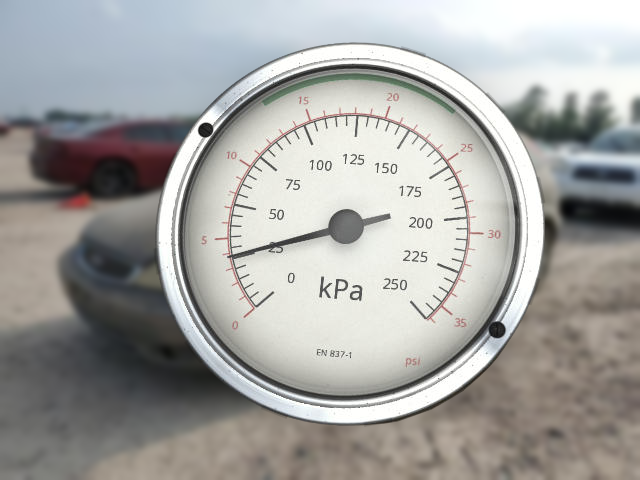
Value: 25kPa
